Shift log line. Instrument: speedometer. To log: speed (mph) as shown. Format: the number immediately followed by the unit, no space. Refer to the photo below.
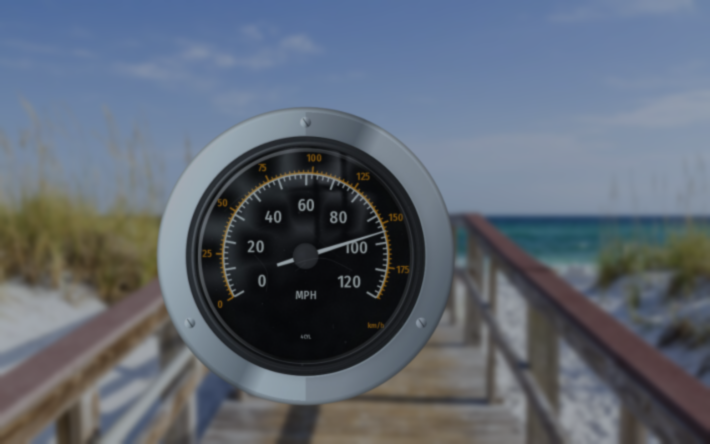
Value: 96mph
